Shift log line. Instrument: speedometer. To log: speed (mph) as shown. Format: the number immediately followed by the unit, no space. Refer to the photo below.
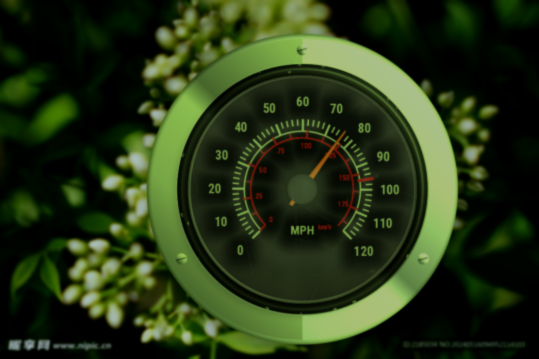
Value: 76mph
